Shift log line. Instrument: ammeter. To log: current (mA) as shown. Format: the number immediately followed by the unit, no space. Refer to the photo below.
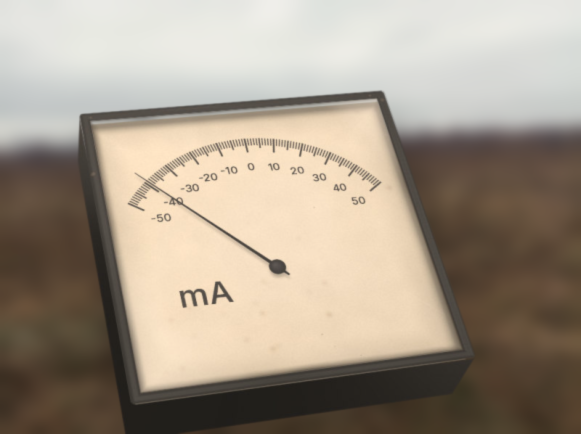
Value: -40mA
